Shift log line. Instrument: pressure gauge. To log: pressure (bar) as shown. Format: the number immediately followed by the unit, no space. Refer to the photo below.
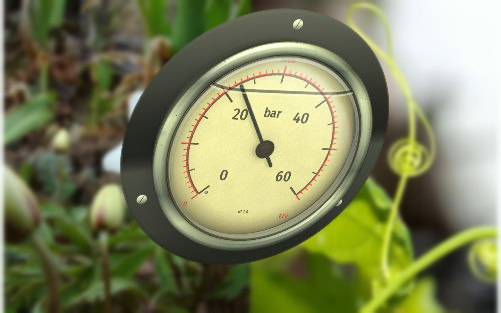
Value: 22.5bar
